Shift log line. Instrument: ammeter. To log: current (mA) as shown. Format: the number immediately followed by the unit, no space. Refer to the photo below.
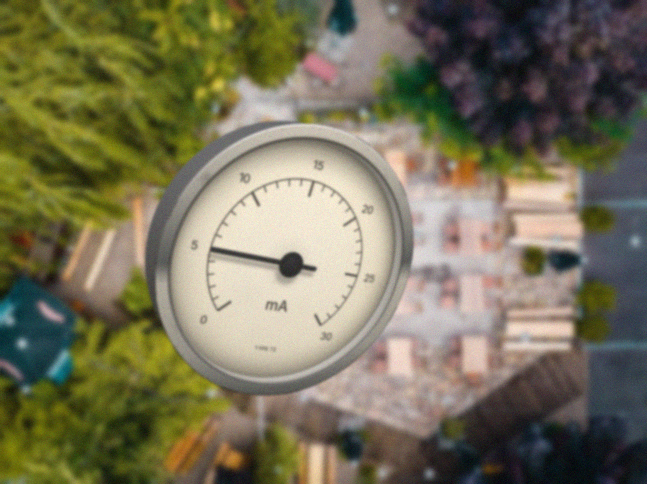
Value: 5mA
